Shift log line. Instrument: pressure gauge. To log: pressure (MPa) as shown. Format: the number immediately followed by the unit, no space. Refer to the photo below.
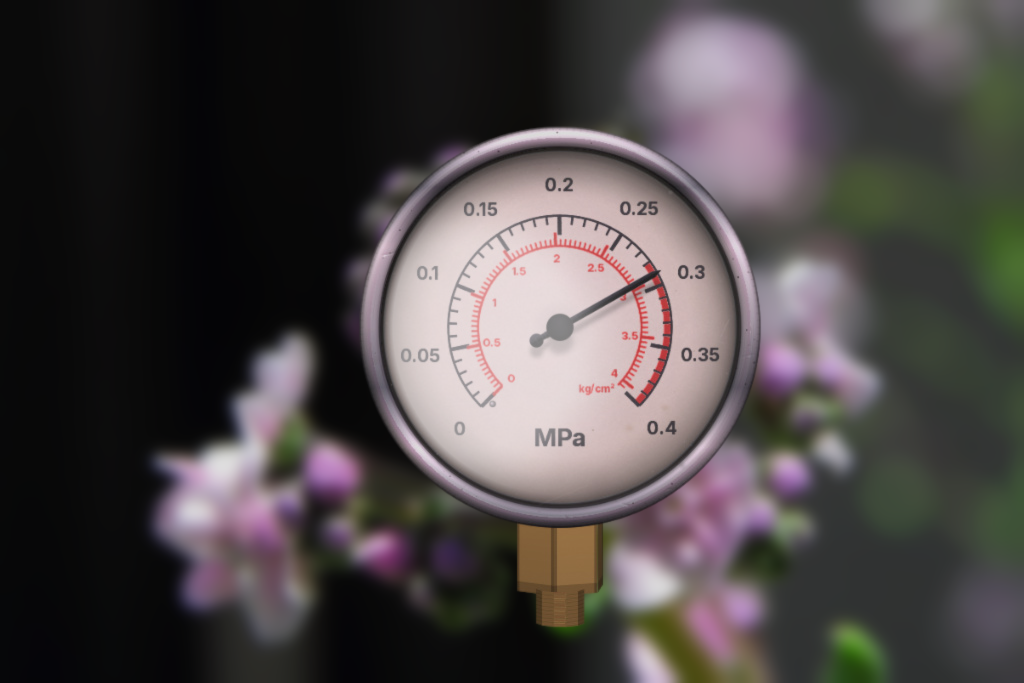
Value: 0.29MPa
